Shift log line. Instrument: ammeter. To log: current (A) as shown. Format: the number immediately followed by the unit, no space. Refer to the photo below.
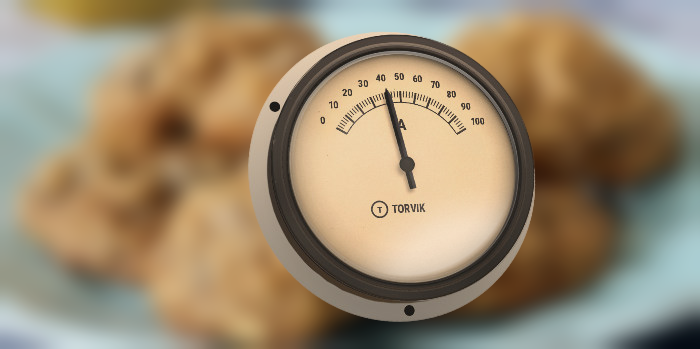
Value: 40A
